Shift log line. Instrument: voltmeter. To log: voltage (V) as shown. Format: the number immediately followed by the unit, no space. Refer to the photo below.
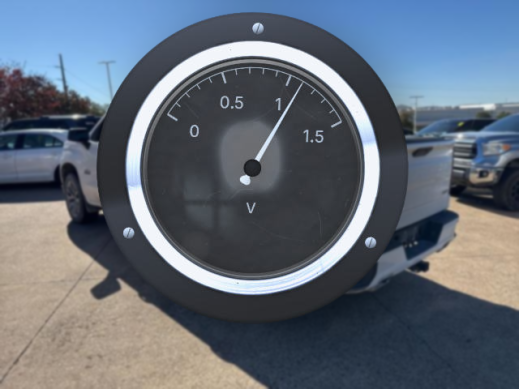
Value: 1.1V
